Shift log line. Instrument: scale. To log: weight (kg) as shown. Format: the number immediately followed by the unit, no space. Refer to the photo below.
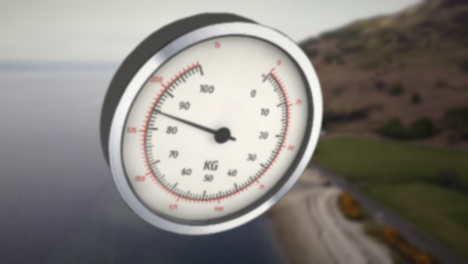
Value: 85kg
